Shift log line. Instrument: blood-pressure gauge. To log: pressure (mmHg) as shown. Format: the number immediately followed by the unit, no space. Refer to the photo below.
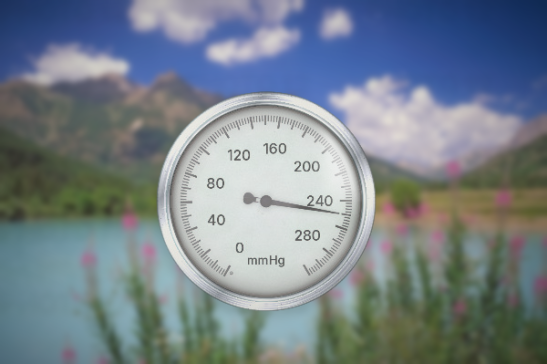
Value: 250mmHg
